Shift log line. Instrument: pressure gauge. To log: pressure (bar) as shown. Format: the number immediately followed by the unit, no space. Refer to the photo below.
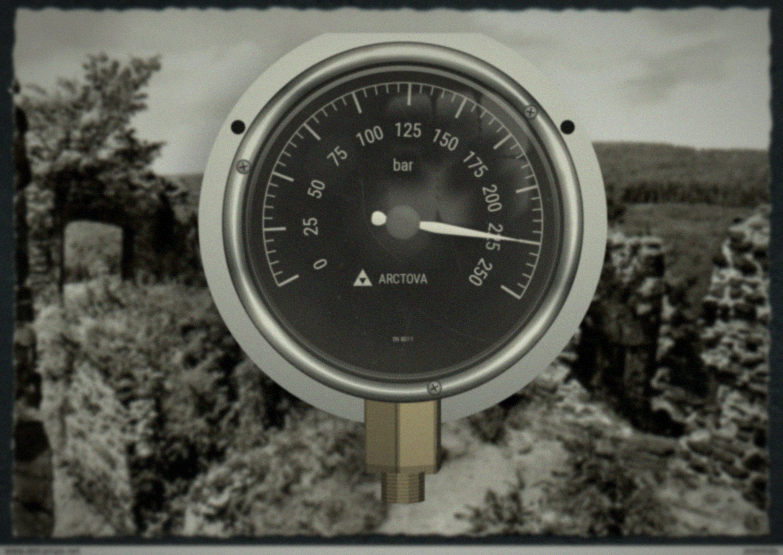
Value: 225bar
